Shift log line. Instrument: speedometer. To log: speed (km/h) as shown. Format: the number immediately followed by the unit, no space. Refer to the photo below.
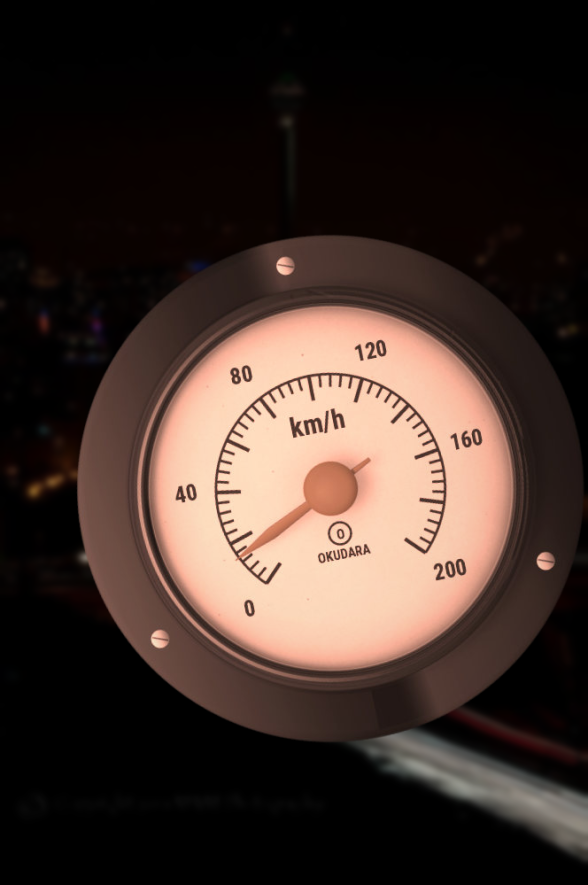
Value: 14km/h
